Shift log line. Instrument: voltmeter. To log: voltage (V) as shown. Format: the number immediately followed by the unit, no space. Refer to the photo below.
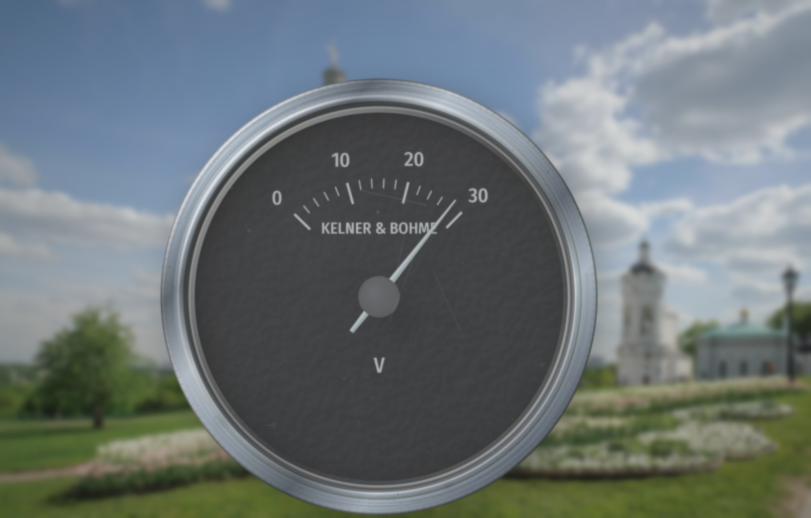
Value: 28V
